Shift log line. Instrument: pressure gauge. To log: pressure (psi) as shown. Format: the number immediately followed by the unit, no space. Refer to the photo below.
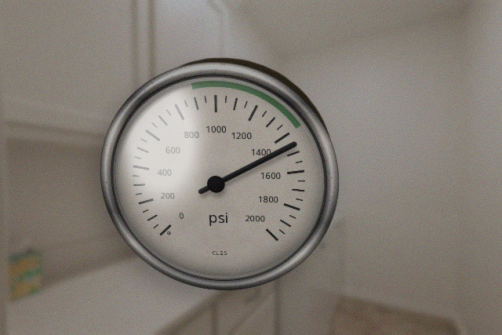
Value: 1450psi
